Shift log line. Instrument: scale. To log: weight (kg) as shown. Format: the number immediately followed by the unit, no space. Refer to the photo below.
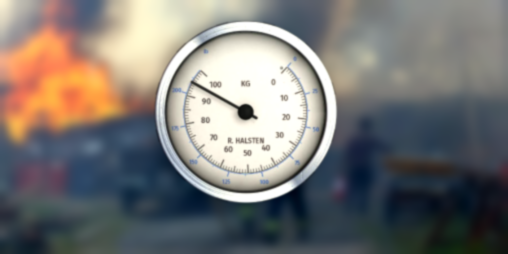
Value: 95kg
